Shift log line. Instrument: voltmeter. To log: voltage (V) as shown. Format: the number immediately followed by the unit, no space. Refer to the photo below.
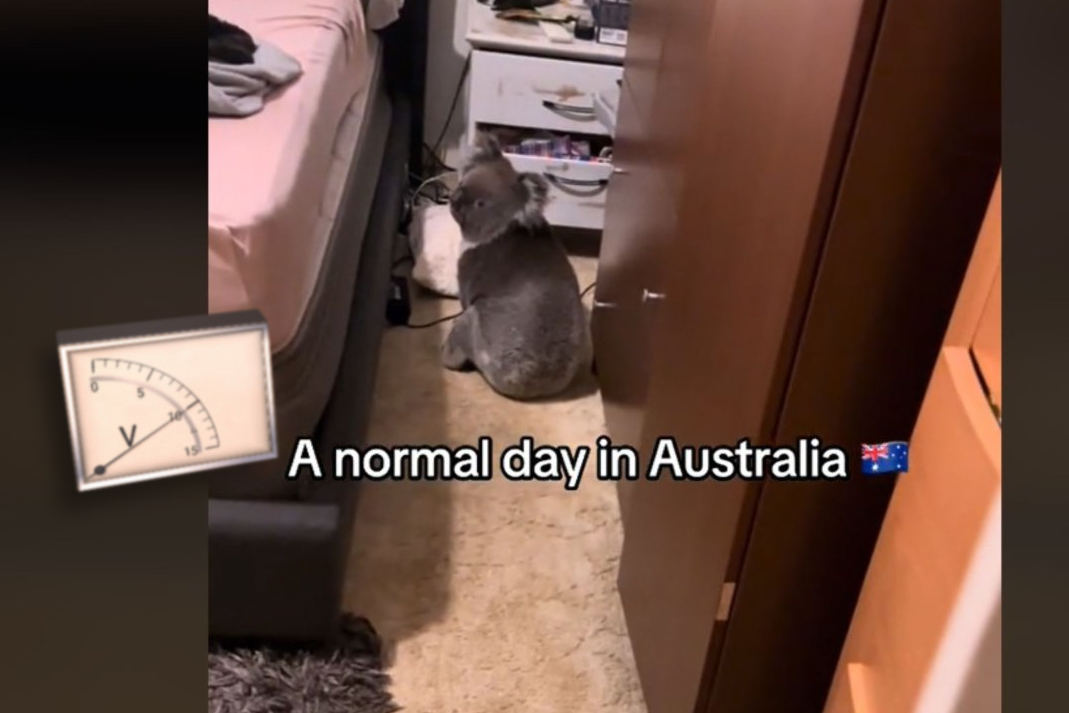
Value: 10V
